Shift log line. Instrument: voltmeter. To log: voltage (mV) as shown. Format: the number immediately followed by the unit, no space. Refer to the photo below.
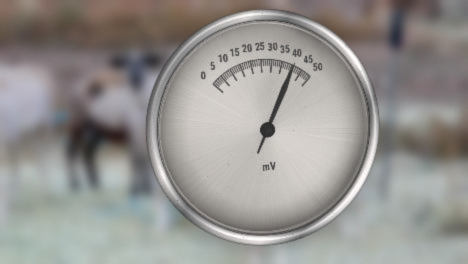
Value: 40mV
